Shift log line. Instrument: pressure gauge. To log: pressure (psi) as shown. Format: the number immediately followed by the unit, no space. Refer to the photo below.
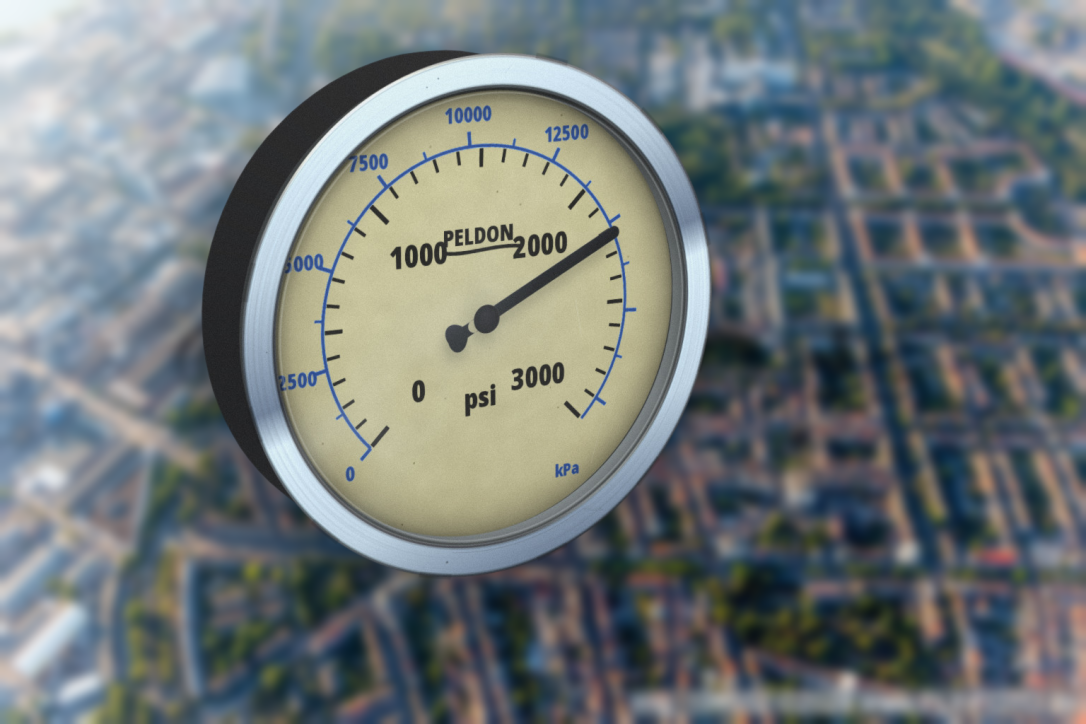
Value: 2200psi
